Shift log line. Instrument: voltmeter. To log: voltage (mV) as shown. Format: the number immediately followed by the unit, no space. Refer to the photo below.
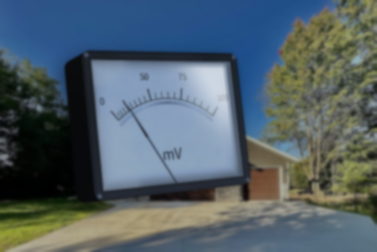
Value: 25mV
